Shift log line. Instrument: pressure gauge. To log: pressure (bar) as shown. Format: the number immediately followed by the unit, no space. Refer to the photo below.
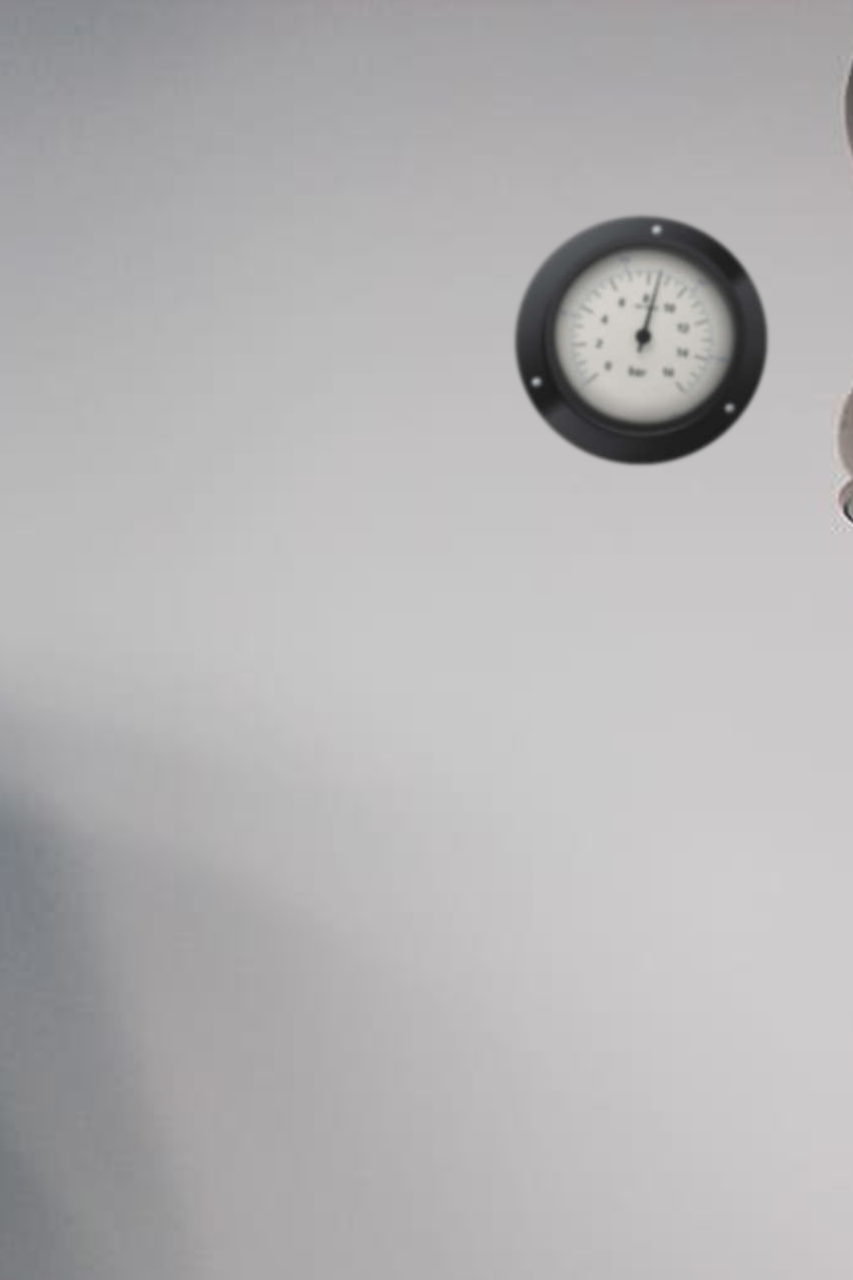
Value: 8.5bar
